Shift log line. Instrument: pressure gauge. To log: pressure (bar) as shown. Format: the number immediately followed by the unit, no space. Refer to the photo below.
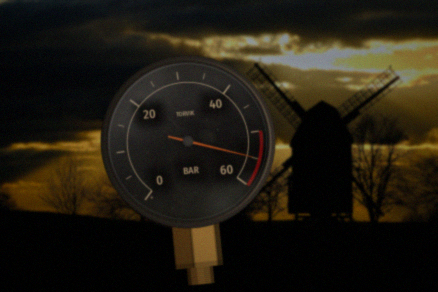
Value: 55bar
